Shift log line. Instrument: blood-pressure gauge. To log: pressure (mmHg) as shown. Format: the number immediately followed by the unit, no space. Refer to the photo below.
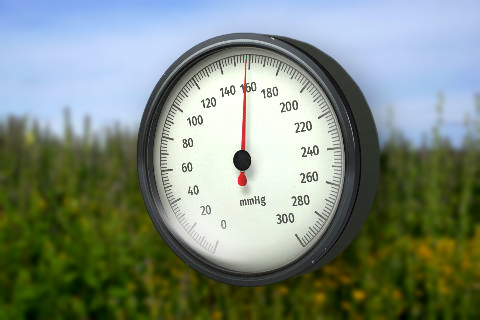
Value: 160mmHg
